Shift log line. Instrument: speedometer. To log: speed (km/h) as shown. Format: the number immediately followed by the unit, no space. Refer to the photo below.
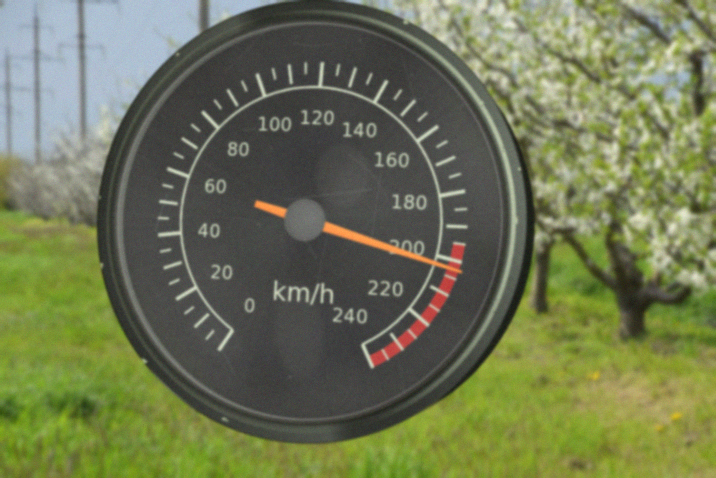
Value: 202.5km/h
